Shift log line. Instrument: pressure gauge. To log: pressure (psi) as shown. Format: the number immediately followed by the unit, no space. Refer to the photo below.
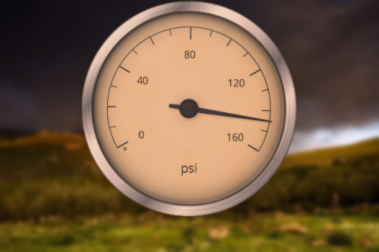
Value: 145psi
